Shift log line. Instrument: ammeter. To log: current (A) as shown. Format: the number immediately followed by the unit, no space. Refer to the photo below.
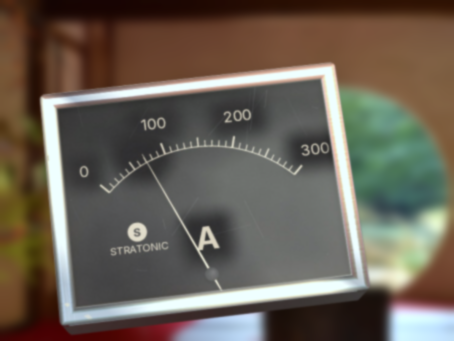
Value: 70A
